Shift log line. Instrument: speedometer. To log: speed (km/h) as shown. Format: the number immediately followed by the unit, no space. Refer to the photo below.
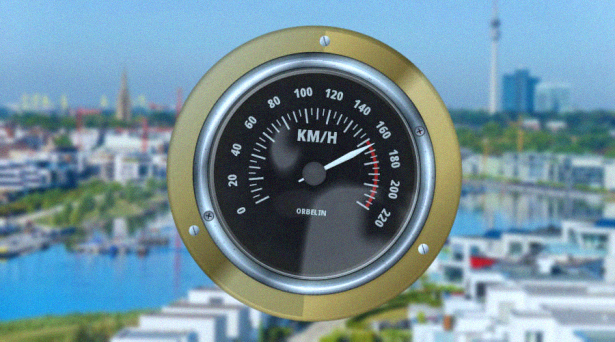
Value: 165km/h
